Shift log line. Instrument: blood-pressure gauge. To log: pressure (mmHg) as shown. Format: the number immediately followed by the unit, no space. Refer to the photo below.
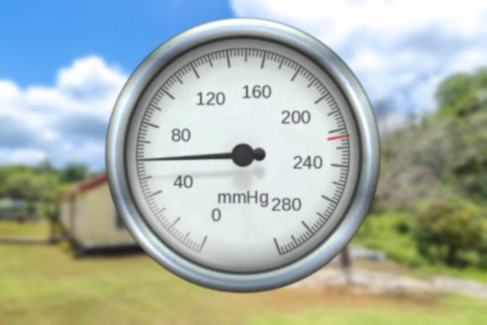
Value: 60mmHg
